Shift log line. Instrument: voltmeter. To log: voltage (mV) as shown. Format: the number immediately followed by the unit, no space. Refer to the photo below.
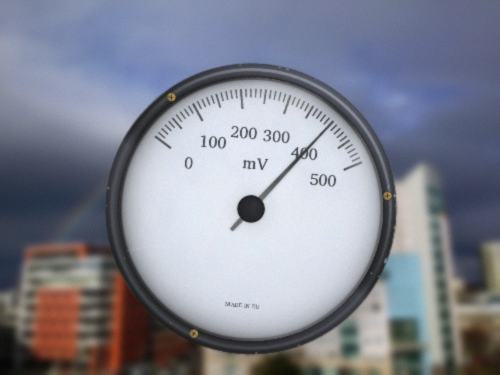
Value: 400mV
